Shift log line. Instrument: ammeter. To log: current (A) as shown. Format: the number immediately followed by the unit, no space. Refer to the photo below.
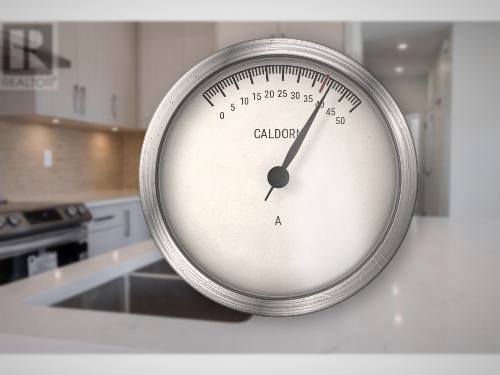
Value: 40A
